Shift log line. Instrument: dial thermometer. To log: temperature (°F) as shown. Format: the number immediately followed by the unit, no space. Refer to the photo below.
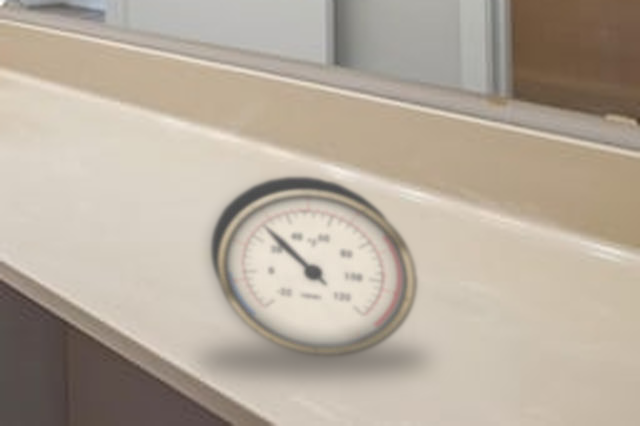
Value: 28°F
